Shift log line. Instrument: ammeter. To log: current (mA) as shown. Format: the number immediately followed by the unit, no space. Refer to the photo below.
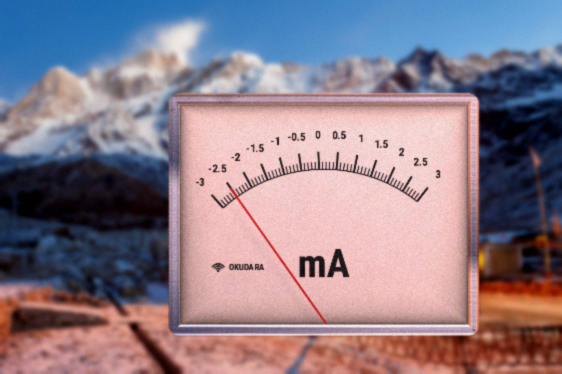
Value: -2.5mA
